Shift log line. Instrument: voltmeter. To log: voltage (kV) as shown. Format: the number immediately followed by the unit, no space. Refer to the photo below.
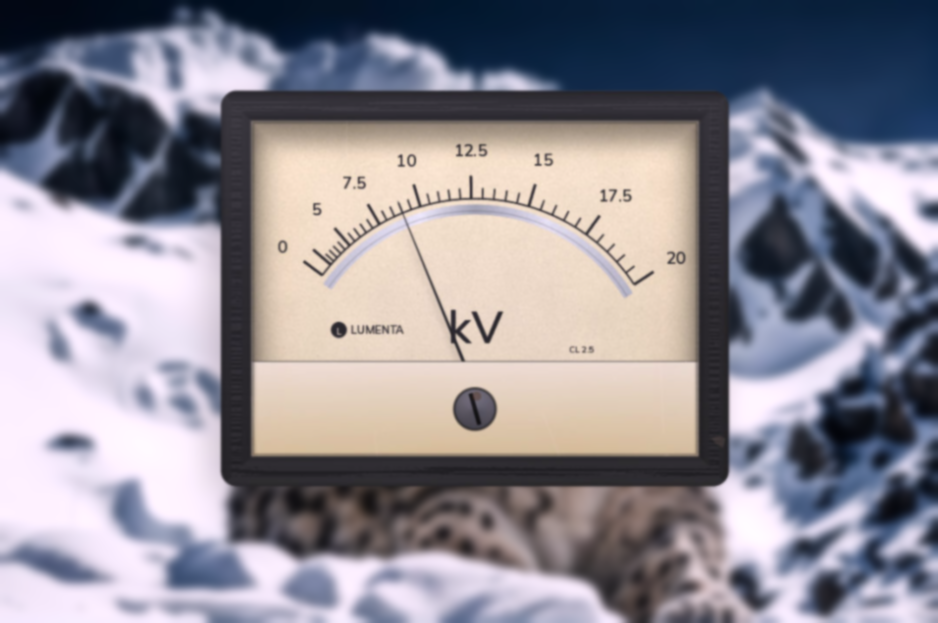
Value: 9kV
